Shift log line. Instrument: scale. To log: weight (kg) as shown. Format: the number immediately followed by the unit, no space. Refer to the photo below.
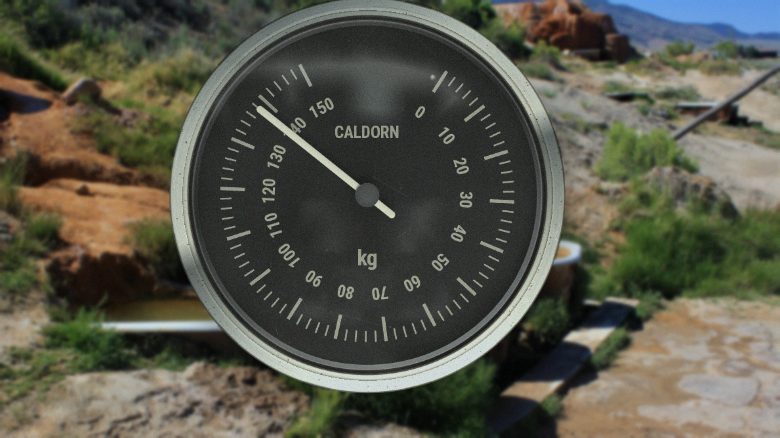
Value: 138kg
